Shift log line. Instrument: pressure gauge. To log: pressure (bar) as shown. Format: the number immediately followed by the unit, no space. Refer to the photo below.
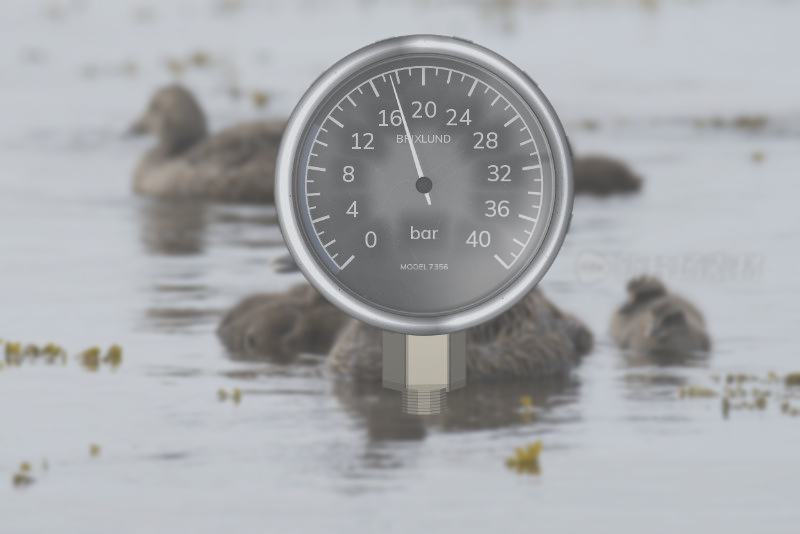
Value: 17.5bar
